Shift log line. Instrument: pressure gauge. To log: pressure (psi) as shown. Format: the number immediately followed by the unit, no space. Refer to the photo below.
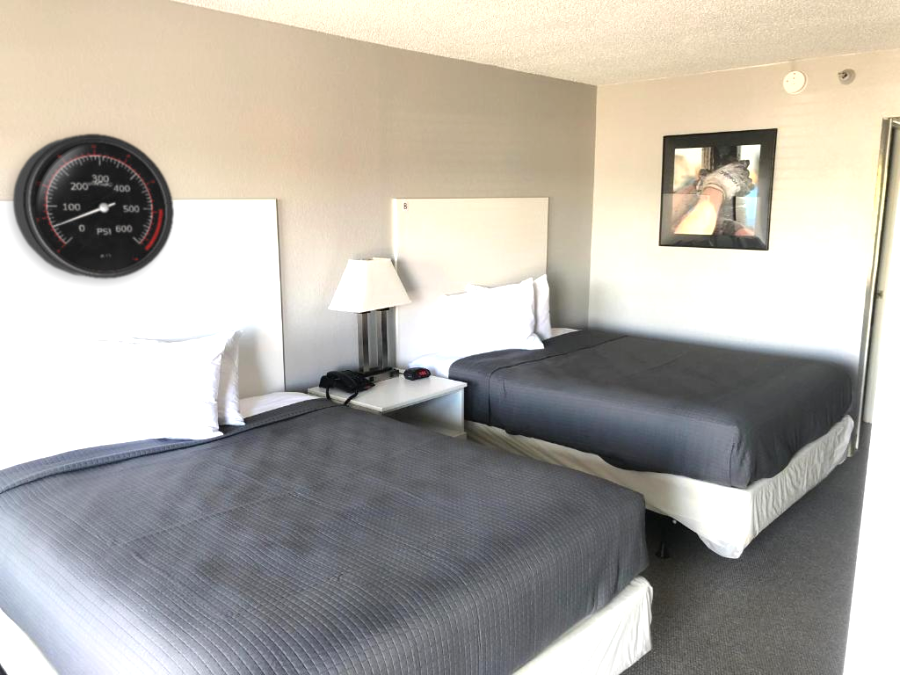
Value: 50psi
